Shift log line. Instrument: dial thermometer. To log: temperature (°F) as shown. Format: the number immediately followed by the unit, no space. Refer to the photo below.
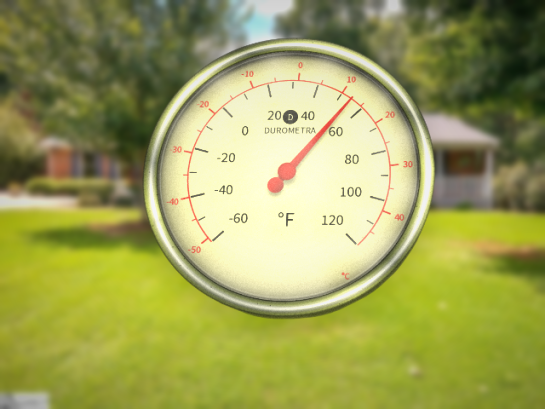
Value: 55°F
